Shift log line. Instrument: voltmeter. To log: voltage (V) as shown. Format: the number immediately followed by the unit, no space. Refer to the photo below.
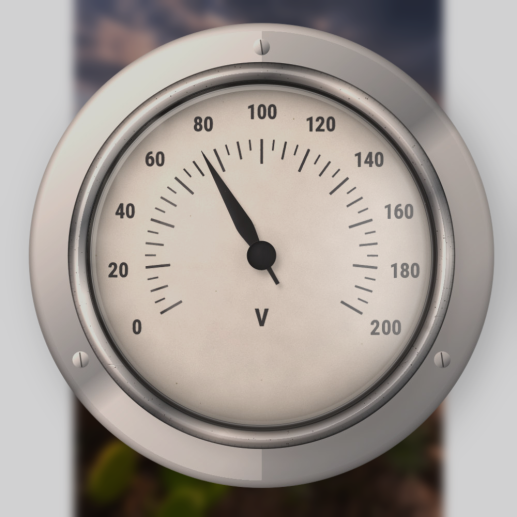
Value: 75V
